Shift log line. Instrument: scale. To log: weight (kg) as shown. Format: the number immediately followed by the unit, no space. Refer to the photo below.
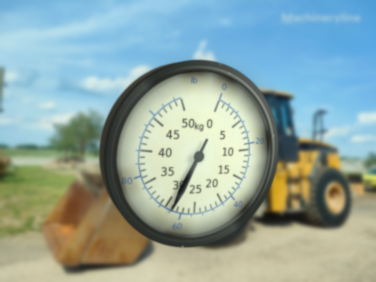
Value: 29kg
